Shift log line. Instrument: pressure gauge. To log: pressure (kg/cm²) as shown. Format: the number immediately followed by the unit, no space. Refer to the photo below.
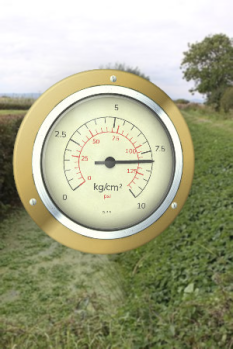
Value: 8kg/cm²
